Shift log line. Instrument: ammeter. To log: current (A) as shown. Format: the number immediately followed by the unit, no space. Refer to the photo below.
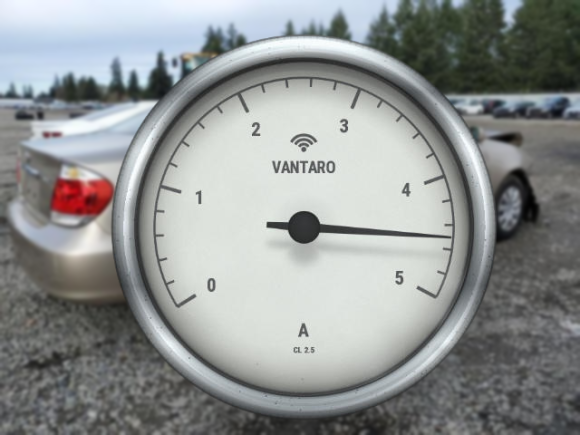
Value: 4.5A
